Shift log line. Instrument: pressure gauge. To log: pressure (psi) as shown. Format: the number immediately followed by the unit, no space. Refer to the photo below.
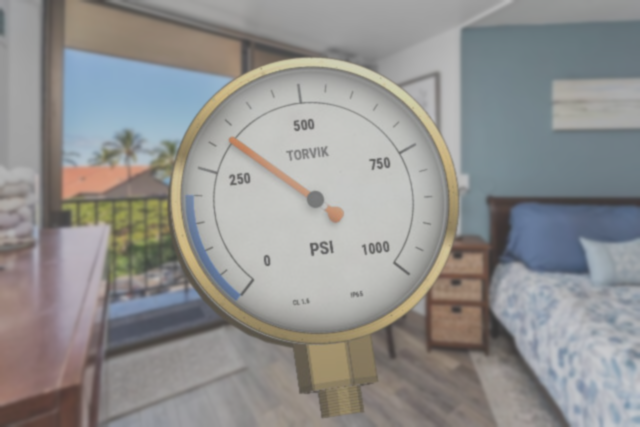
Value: 325psi
